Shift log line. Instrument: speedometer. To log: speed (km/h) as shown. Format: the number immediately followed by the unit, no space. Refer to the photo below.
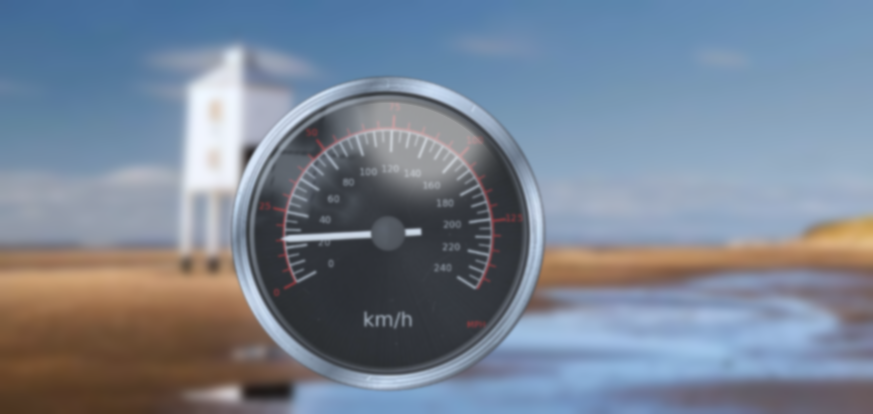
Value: 25km/h
